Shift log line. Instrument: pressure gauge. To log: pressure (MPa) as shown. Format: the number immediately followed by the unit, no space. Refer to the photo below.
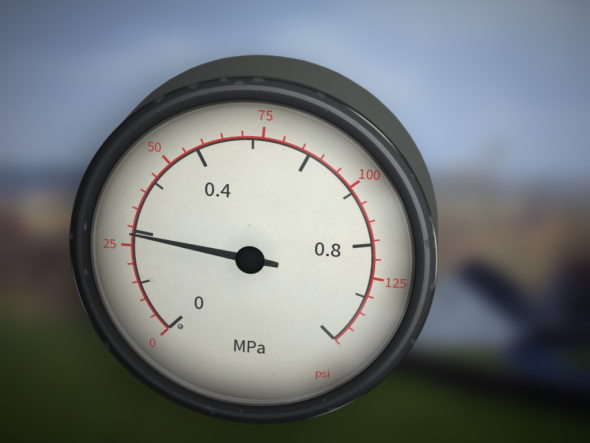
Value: 0.2MPa
